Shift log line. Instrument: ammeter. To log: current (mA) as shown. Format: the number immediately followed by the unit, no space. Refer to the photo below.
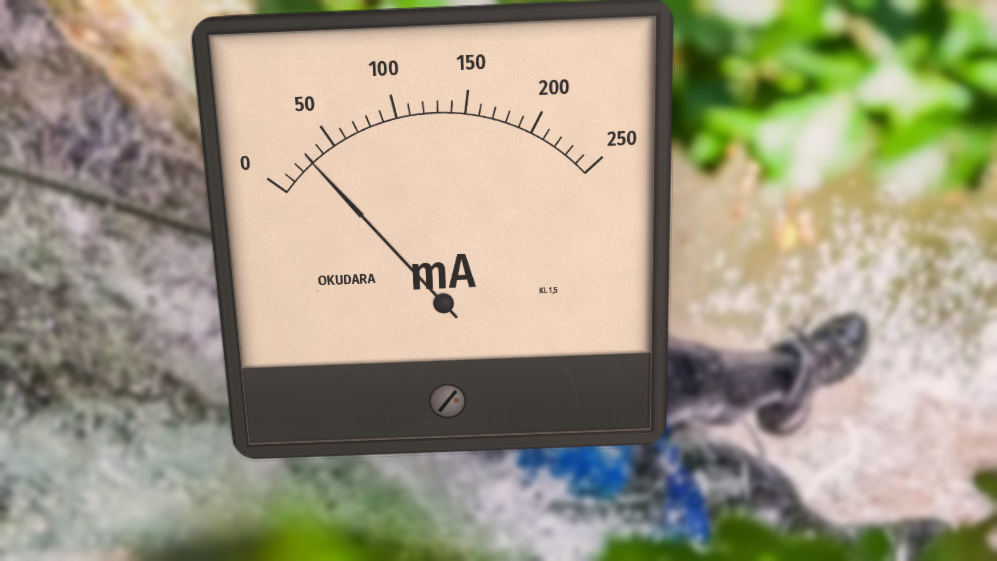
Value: 30mA
